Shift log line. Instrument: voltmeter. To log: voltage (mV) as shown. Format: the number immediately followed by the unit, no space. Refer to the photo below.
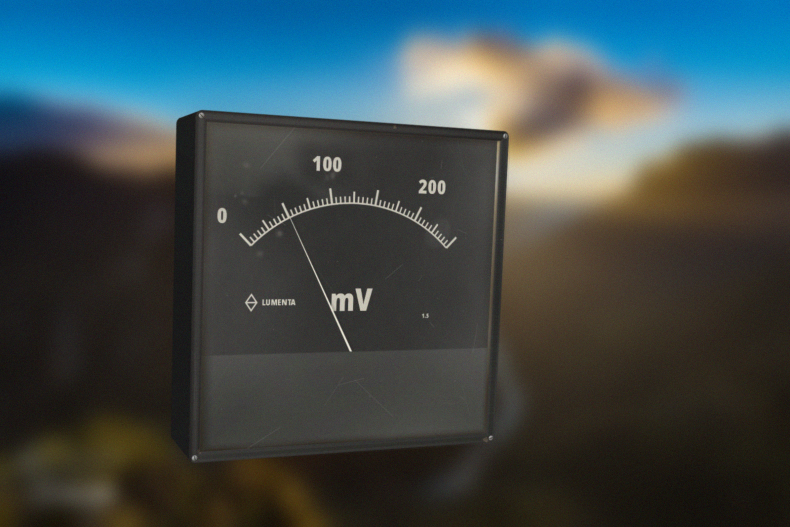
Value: 50mV
